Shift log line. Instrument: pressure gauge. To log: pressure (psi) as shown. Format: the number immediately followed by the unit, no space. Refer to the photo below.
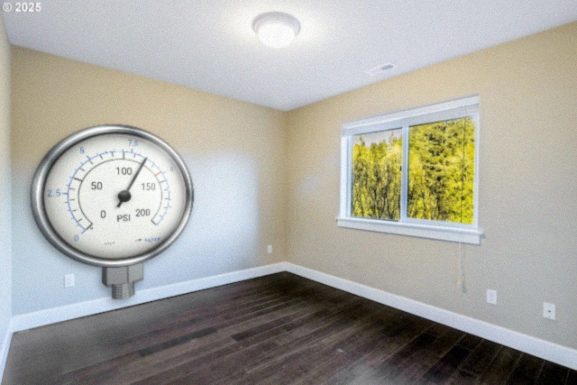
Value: 120psi
